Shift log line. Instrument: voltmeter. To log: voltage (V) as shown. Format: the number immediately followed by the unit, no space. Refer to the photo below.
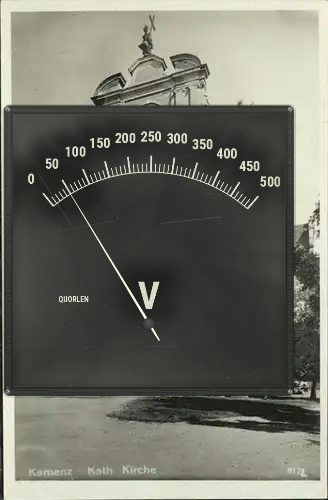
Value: 50V
